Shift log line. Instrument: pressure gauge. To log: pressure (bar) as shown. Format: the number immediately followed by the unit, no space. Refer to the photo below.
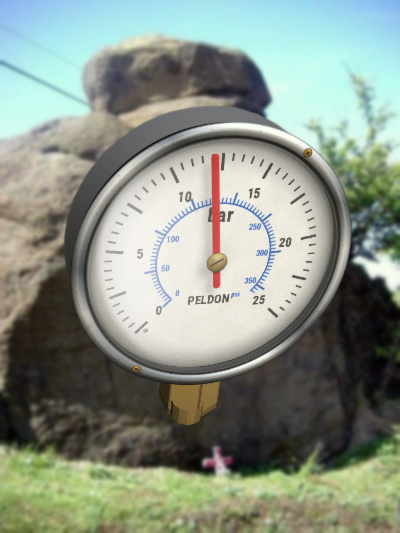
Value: 12bar
